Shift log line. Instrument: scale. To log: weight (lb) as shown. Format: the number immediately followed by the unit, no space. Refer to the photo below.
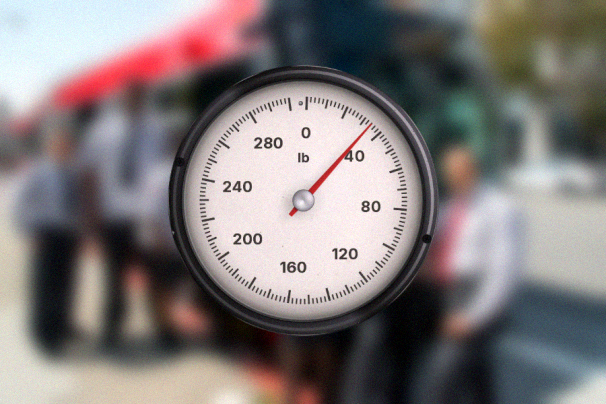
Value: 34lb
